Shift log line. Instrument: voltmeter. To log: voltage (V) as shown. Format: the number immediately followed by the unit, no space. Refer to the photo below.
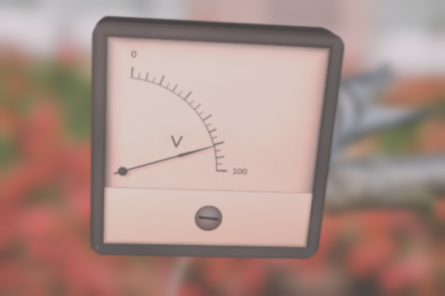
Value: 80V
